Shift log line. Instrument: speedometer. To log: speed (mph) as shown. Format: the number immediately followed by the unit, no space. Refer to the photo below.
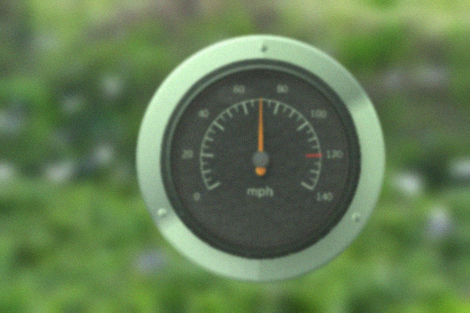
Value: 70mph
